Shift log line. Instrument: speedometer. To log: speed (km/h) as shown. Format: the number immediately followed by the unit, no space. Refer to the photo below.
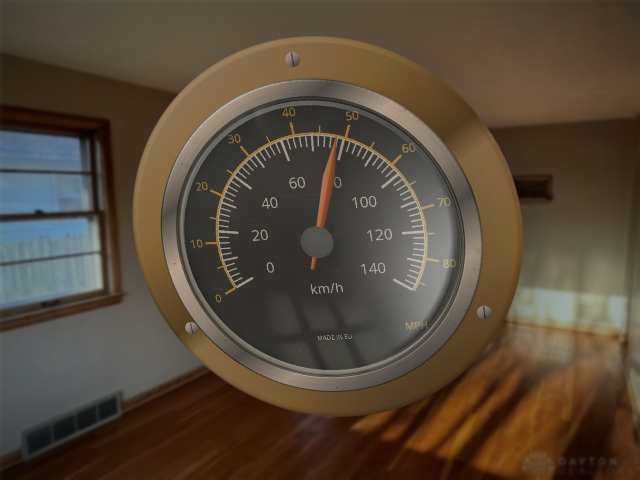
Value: 78km/h
